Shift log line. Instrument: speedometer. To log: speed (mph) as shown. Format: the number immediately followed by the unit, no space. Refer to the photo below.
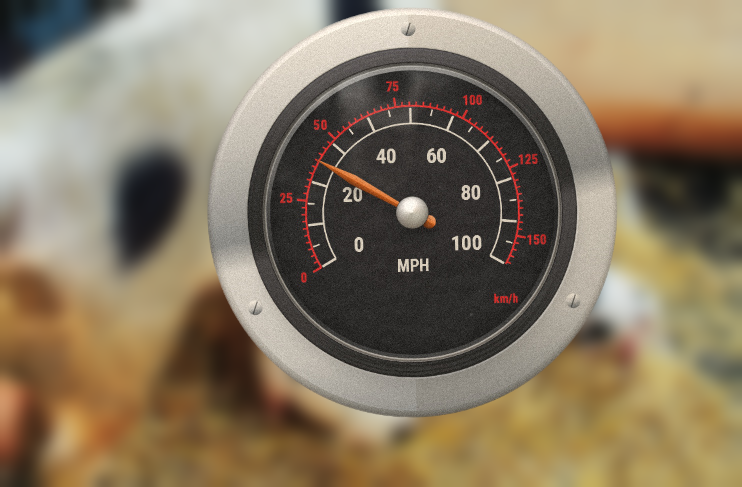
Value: 25mph
